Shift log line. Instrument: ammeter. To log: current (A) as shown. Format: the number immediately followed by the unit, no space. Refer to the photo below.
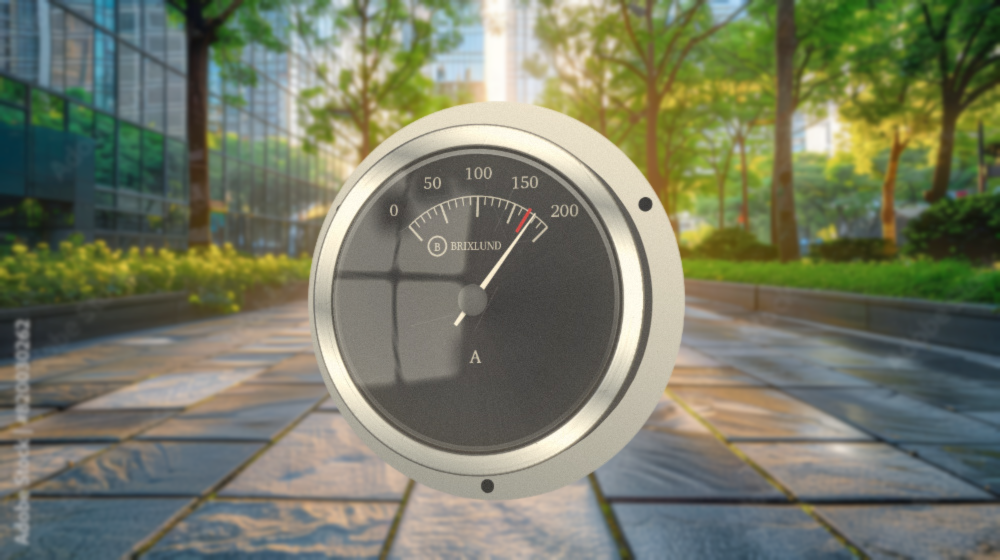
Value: 180A
